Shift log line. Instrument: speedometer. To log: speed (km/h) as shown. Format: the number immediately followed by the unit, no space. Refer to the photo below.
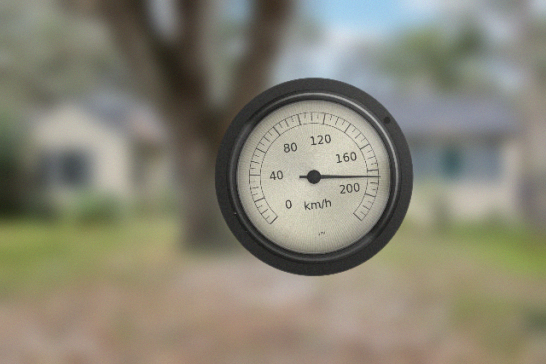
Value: 185km/h
